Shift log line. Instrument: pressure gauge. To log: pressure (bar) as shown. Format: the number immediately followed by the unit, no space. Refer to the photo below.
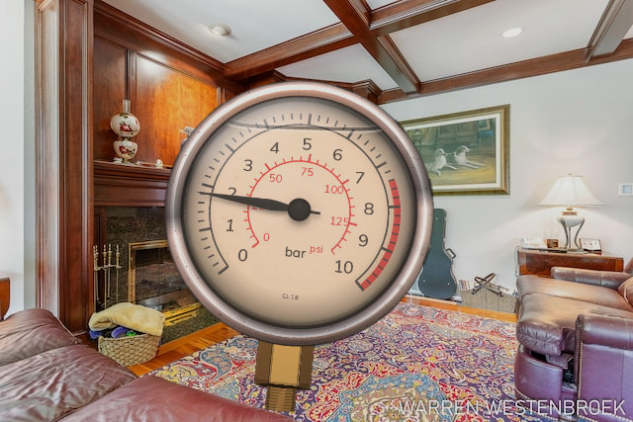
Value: 1.8bar
